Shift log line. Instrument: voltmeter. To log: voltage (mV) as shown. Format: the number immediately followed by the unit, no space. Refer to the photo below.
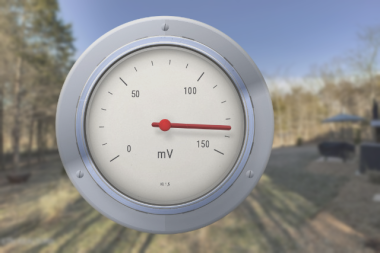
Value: 135mV
